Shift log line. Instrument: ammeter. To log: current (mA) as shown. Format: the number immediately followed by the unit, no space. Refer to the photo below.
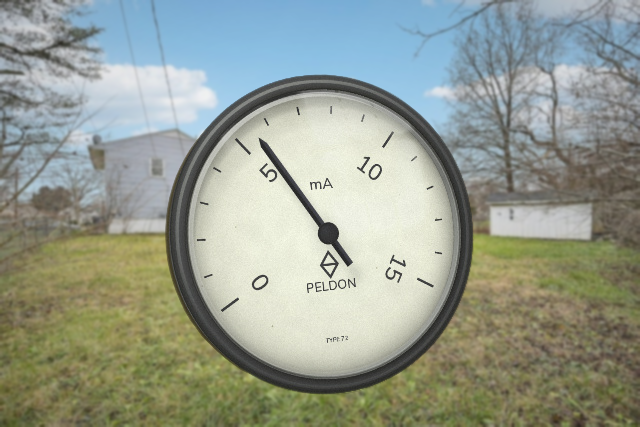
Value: 5.5mA
